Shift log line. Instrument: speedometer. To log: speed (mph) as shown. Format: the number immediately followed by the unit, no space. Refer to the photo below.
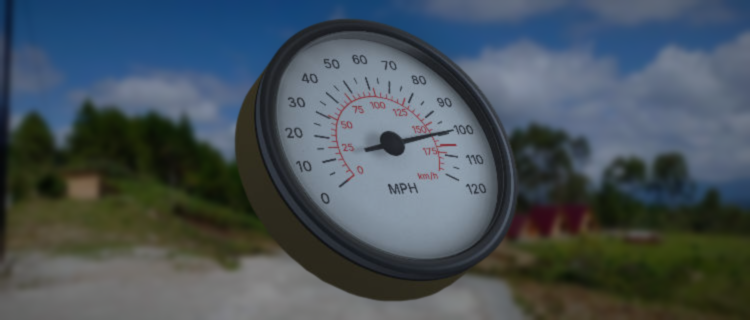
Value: 100mph
